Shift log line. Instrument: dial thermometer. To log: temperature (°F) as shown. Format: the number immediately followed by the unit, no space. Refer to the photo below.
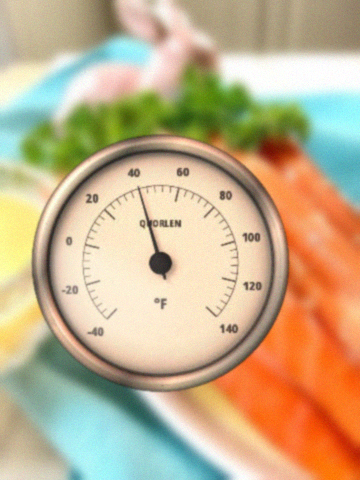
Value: 40°F
